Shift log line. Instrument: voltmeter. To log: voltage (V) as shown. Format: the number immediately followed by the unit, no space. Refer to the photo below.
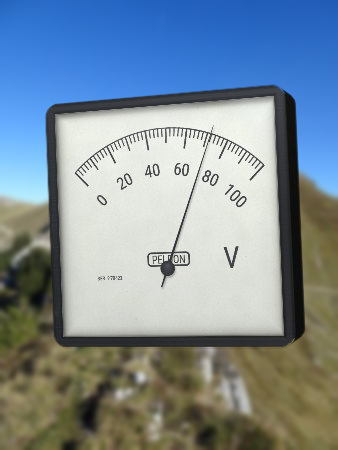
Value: 72V
